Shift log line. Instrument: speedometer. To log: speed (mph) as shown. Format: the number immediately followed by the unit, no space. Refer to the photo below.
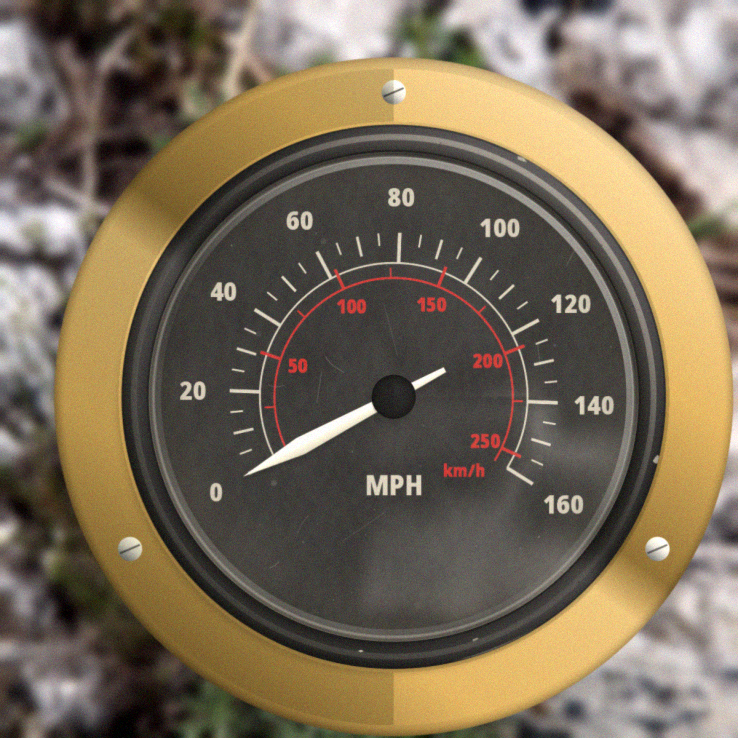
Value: 0mph
